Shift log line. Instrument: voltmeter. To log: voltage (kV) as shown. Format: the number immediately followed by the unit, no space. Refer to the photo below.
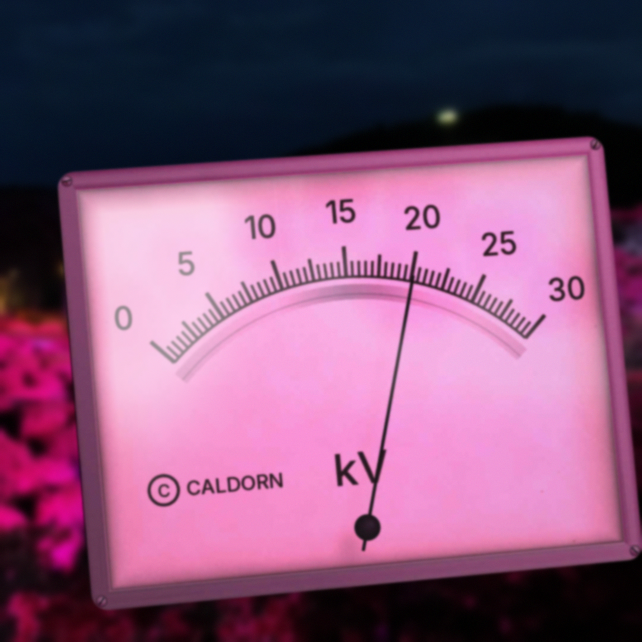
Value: 20kV
